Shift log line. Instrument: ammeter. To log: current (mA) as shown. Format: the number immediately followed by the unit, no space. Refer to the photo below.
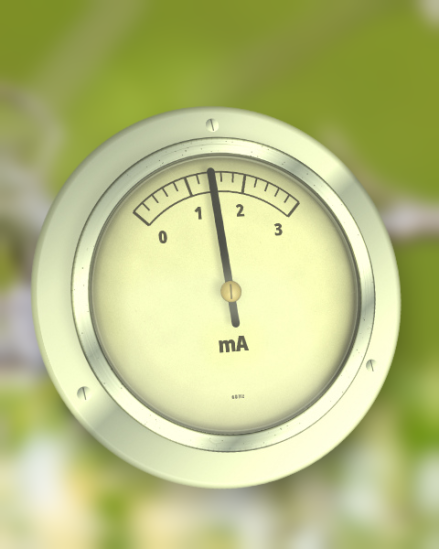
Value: 1.4mA
